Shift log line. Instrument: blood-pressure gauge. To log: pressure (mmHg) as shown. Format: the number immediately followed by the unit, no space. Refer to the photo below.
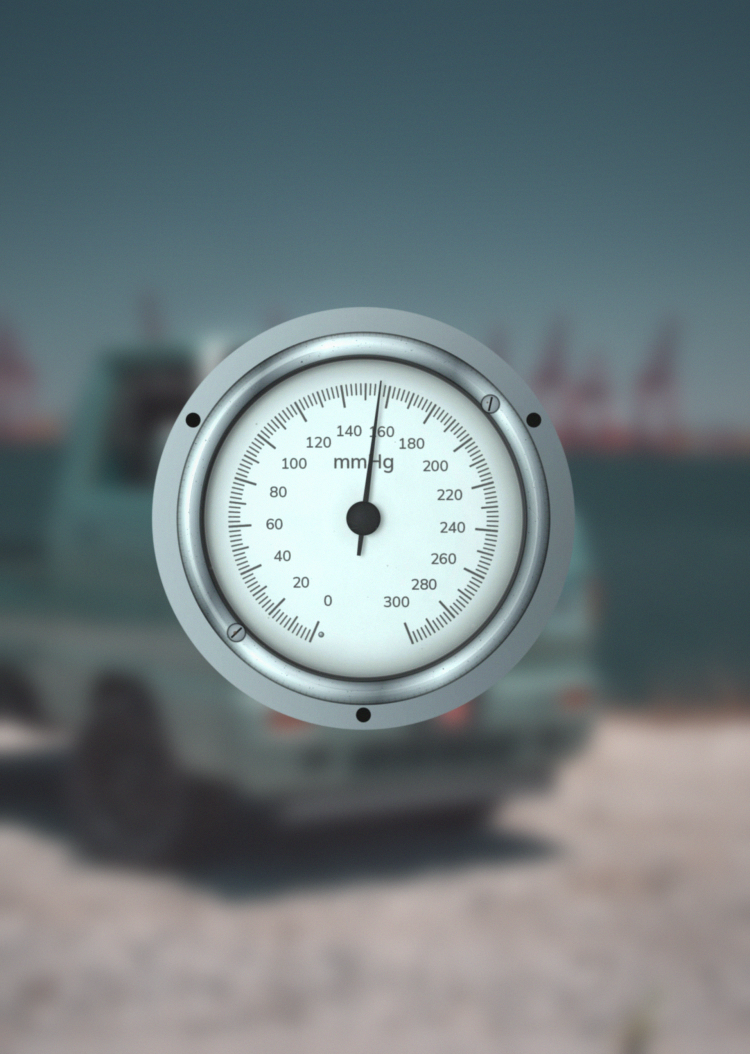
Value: 156mmHg
